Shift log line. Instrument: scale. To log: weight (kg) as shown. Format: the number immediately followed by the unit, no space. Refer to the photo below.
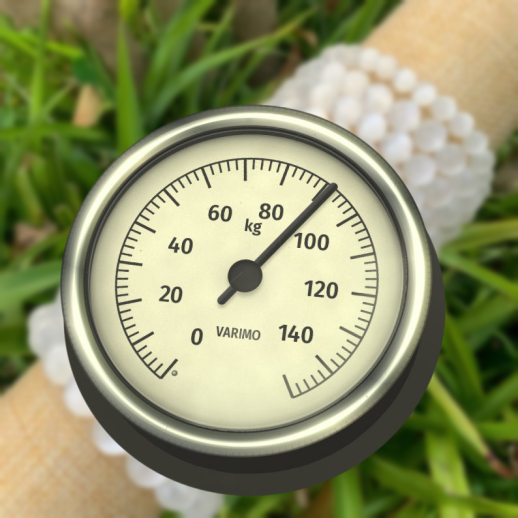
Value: 92kg
